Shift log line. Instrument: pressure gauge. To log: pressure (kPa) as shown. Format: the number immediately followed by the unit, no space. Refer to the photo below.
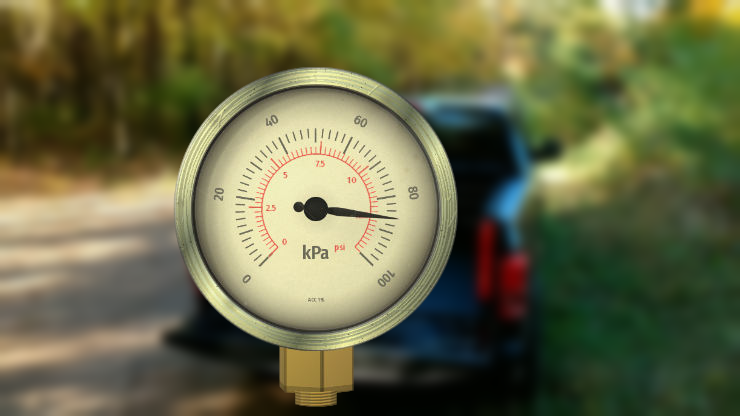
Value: 86kPa
